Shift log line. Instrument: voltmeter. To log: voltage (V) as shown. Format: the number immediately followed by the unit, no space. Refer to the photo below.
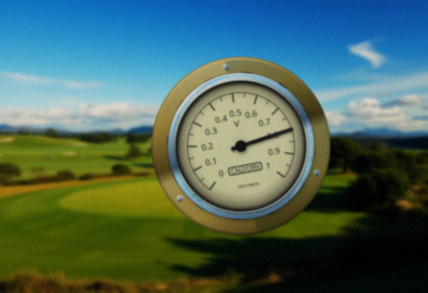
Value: 0.8V
